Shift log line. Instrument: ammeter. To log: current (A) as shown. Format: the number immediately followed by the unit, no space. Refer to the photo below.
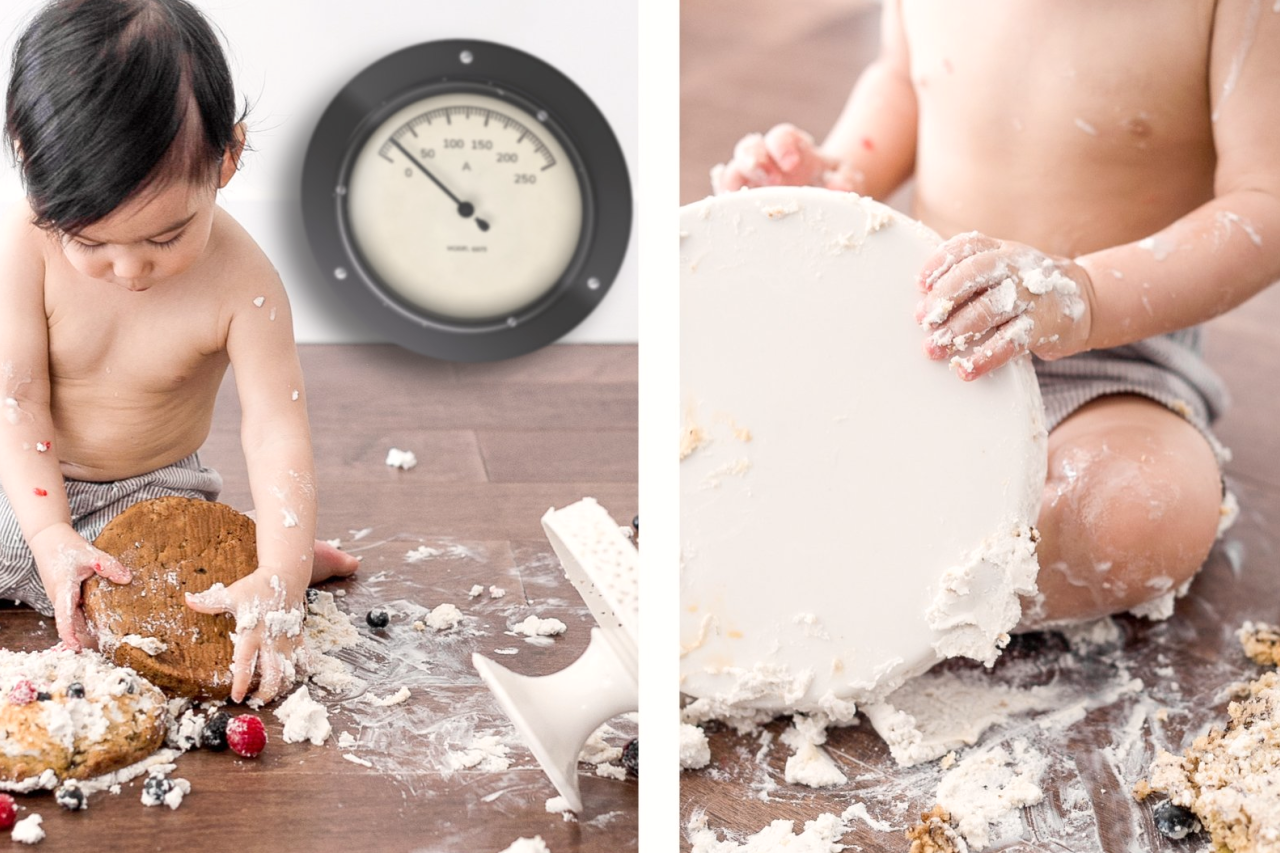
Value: 25A
